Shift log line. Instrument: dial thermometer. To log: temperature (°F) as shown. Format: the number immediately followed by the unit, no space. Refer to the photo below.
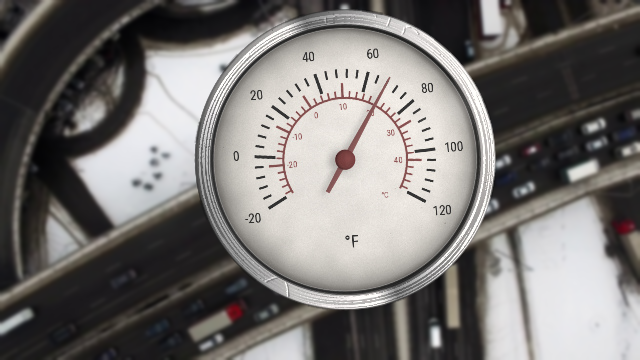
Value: 68°F
